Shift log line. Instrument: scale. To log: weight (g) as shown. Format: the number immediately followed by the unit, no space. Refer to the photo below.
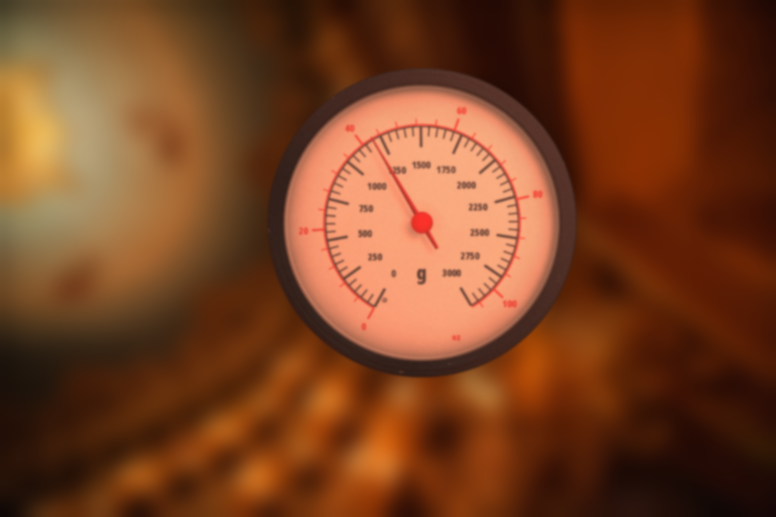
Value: 1200g
